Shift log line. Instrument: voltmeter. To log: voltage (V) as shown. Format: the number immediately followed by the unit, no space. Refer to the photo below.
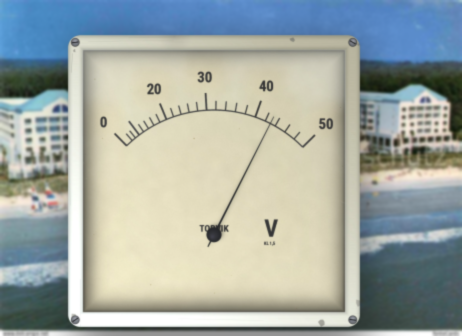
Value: 43V
